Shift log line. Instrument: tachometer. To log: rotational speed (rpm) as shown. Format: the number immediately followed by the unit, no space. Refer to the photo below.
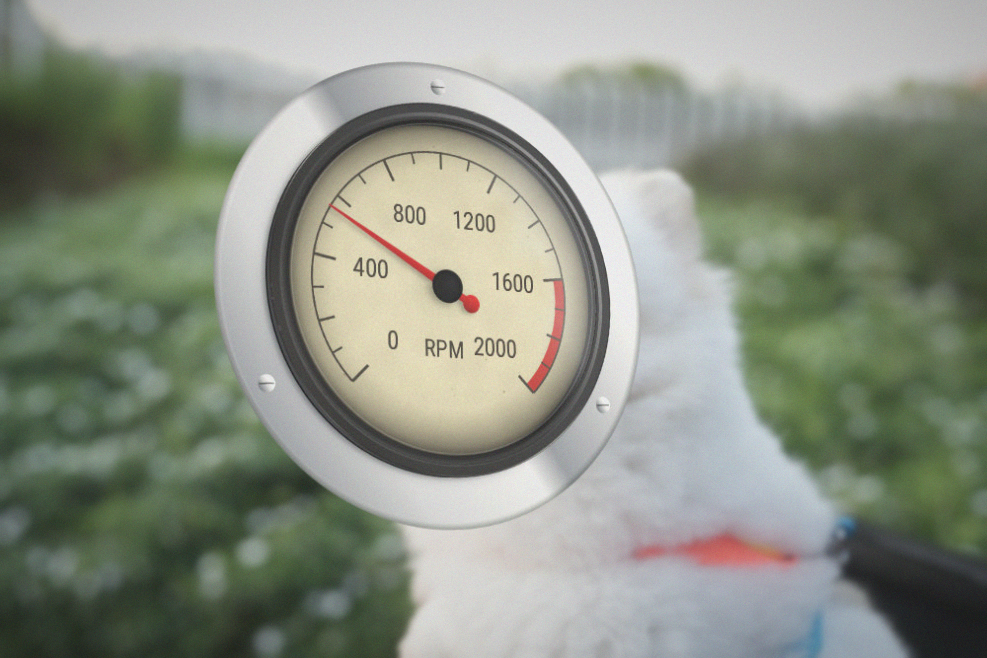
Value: 550rpm
